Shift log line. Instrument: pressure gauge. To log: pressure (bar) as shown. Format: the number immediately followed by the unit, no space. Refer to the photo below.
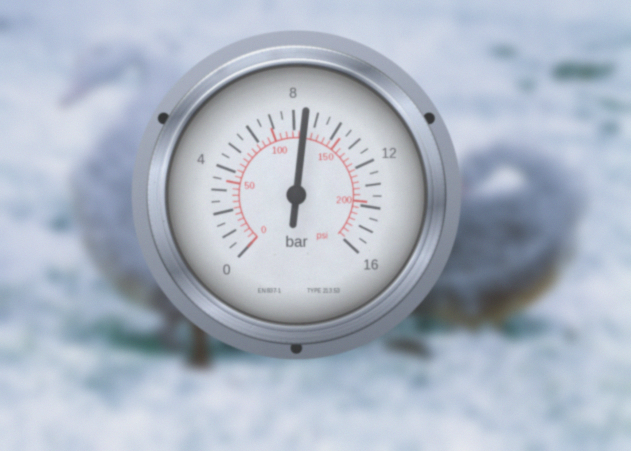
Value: 8.5bar
